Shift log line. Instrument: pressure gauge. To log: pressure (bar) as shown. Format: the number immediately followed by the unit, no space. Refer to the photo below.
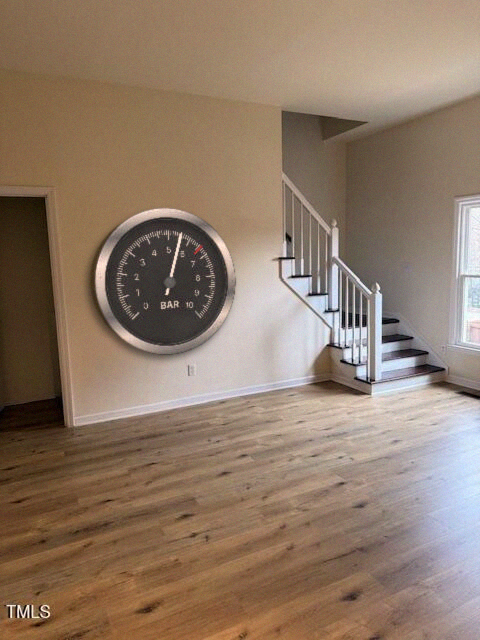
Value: 5.5bar
